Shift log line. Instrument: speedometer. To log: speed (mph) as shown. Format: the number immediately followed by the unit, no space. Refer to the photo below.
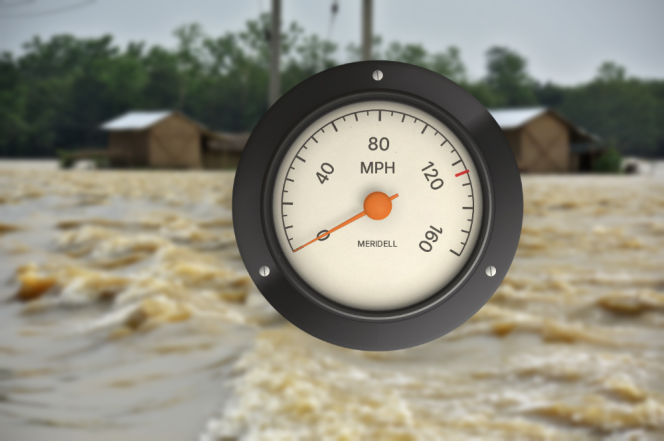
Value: 0mph
